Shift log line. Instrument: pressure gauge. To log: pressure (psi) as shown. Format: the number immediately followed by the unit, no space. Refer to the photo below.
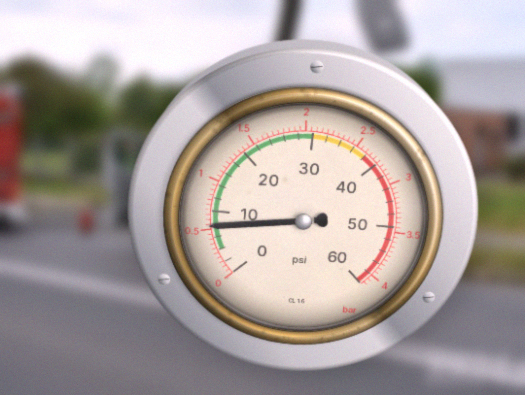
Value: 8psi
